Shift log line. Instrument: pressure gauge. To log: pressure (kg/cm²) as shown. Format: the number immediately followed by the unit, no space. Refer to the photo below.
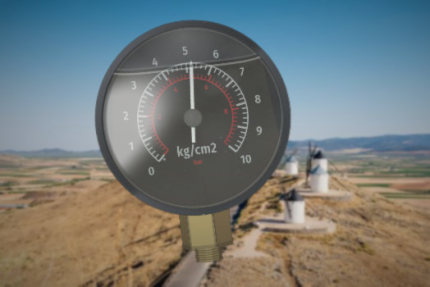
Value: 5.2kg/cm²
